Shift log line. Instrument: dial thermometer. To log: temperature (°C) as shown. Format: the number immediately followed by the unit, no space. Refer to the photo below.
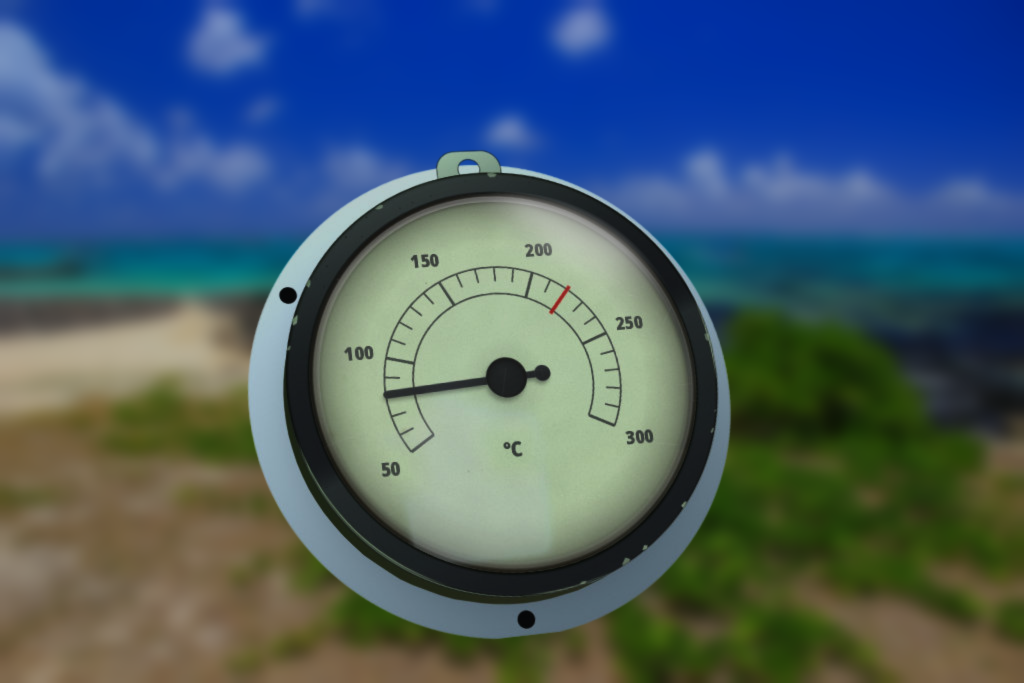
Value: 80°C
